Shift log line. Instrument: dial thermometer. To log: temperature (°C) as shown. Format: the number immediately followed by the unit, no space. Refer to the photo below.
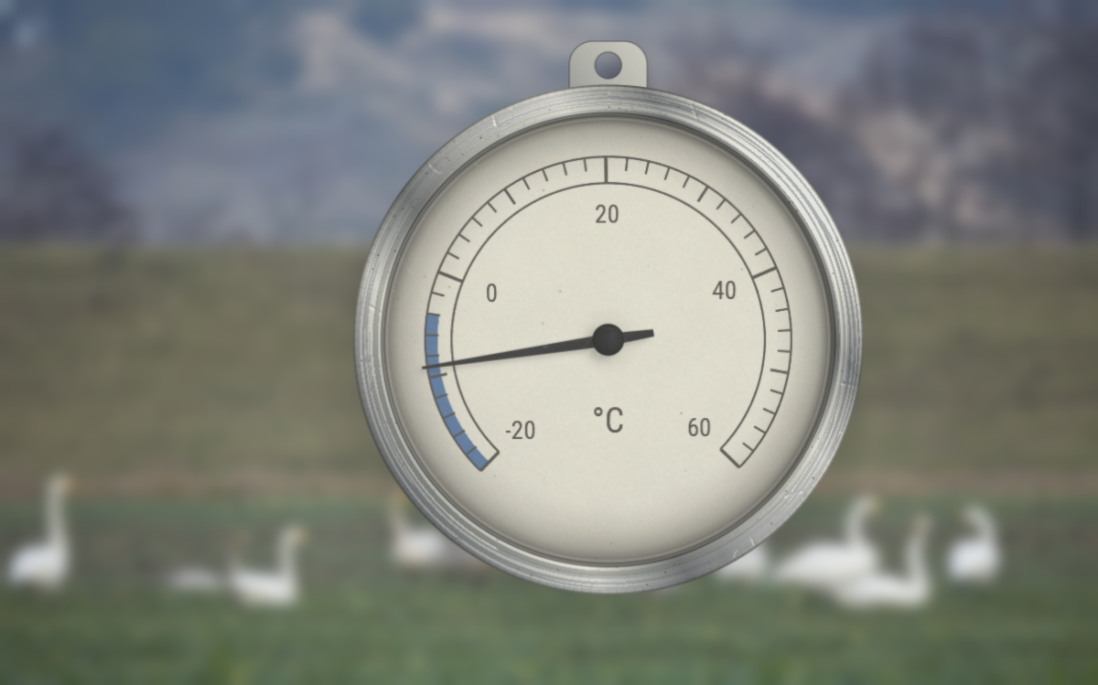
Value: -9°C
